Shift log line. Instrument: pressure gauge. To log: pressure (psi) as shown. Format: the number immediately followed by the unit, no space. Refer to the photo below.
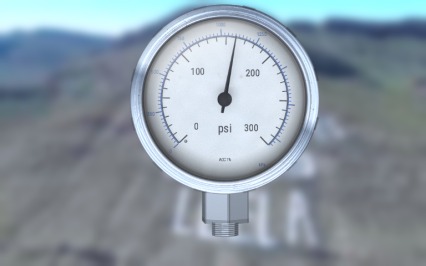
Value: 160psi
